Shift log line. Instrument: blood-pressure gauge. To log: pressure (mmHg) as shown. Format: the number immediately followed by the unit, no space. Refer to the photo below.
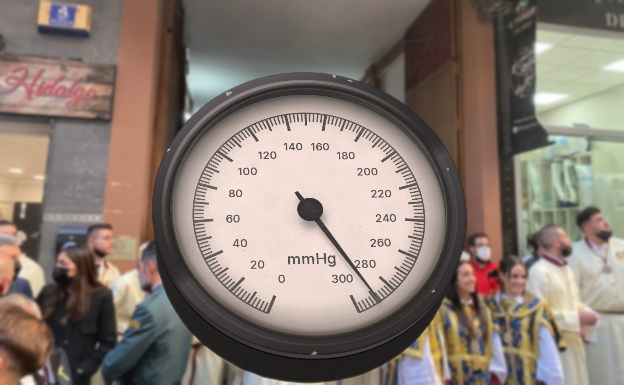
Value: 290mmHg
